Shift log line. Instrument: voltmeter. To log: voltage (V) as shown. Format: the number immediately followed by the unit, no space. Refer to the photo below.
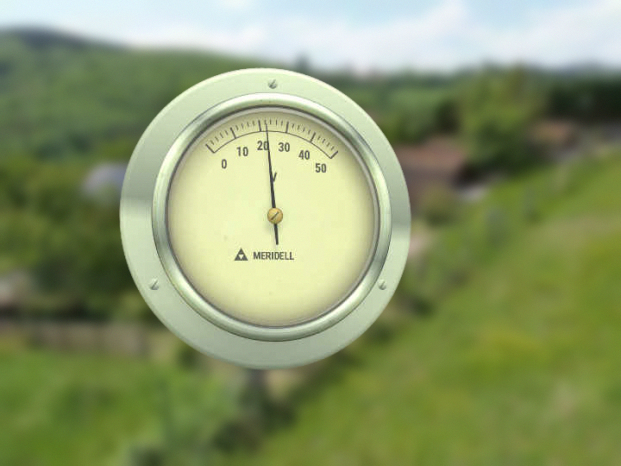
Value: 22V
